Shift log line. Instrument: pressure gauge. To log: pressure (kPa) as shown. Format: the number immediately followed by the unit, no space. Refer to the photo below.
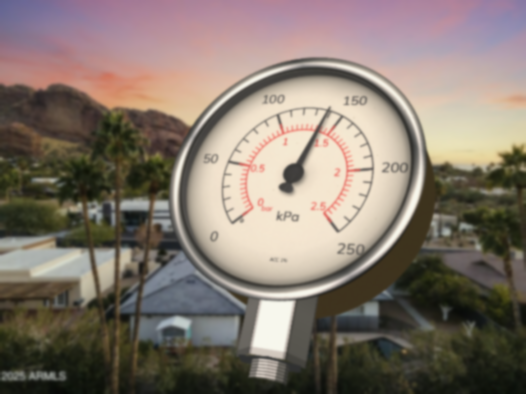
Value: 140kPa
